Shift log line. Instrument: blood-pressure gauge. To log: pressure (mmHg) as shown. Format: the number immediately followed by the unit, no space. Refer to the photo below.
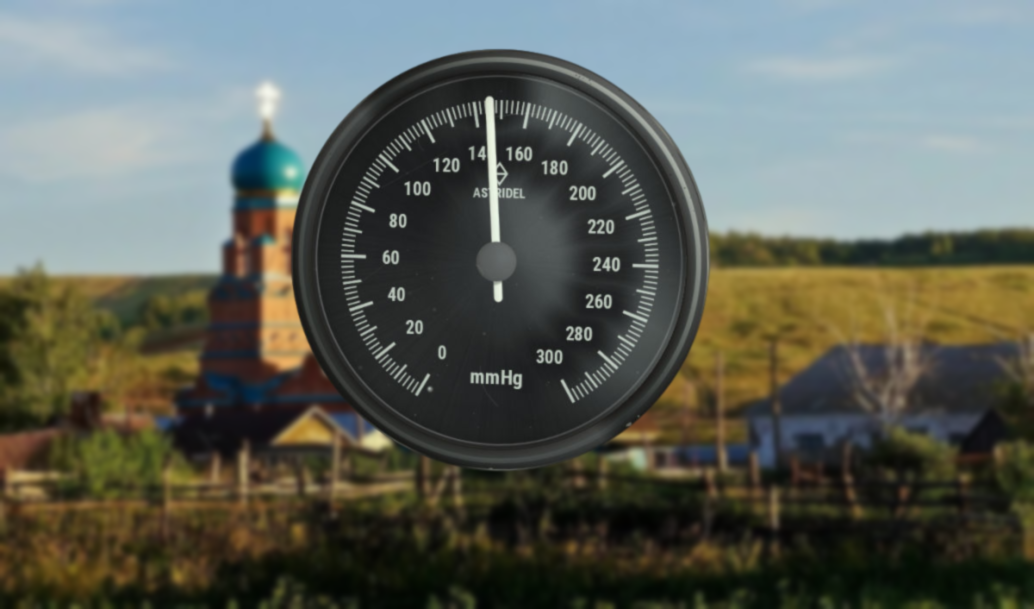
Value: 146mmHg
